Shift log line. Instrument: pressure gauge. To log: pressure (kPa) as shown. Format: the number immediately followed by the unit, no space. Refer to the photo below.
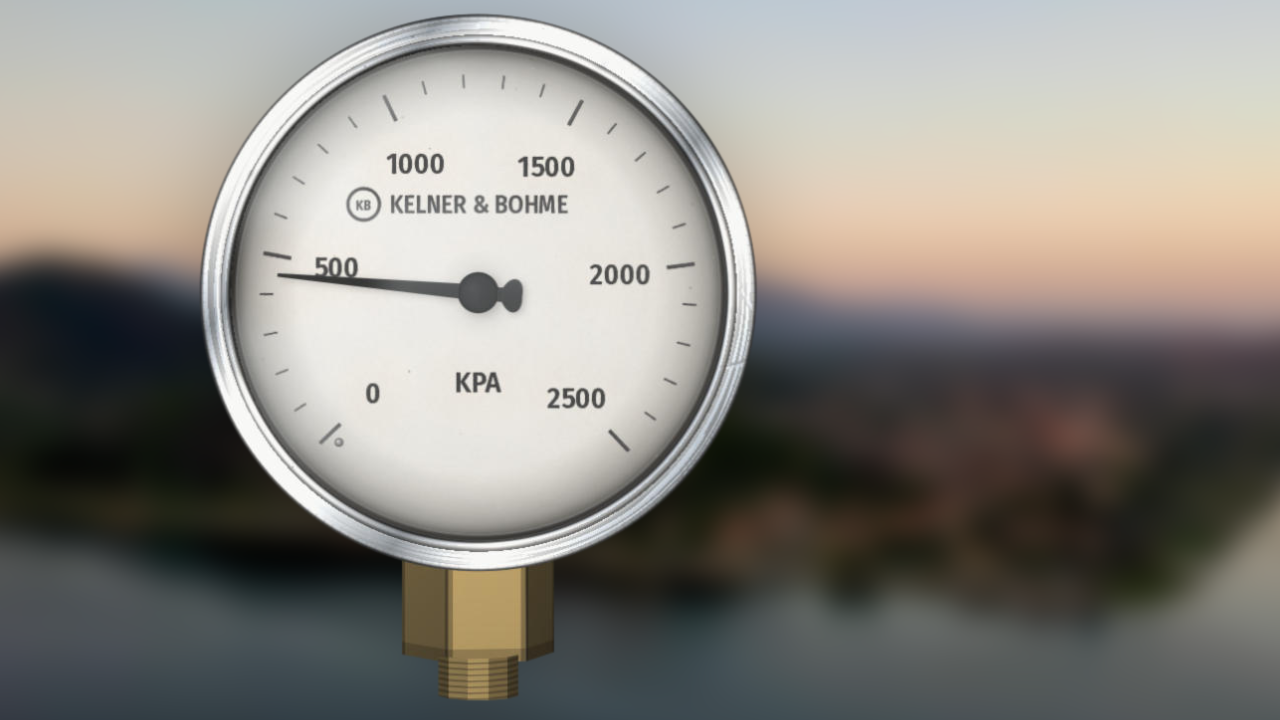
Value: 450kPa
